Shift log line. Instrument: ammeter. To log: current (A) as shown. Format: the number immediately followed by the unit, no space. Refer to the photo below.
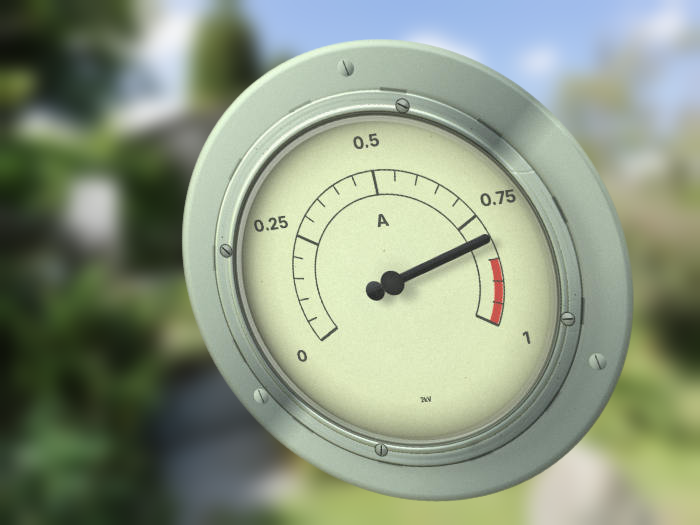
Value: 0.8A
